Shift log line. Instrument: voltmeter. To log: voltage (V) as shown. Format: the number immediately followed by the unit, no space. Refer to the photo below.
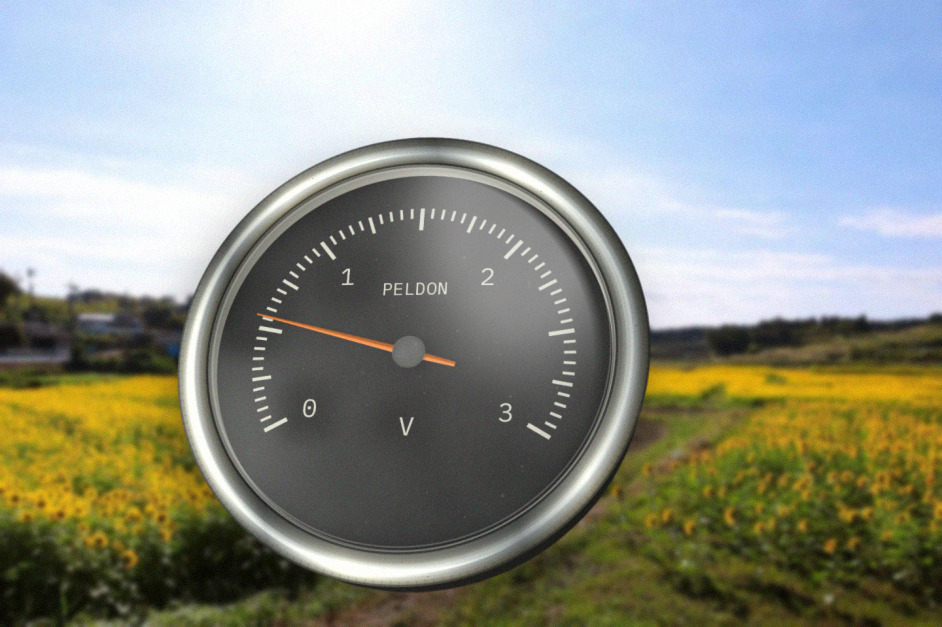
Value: 0.55V
